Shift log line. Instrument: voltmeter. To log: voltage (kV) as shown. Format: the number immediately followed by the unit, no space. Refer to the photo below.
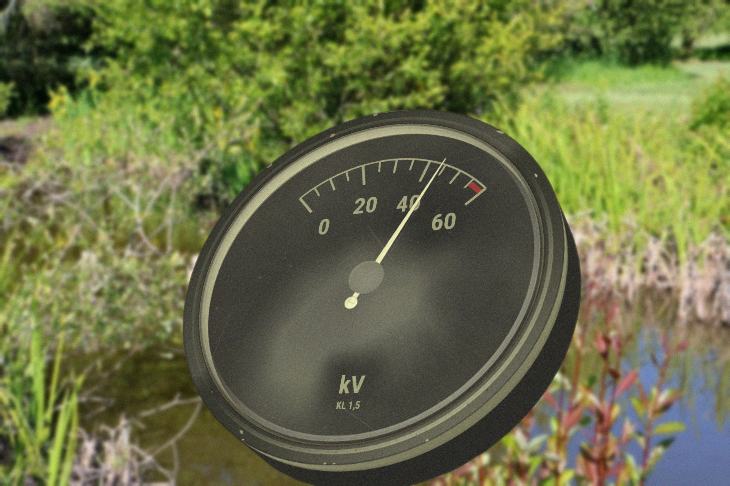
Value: 45kV
